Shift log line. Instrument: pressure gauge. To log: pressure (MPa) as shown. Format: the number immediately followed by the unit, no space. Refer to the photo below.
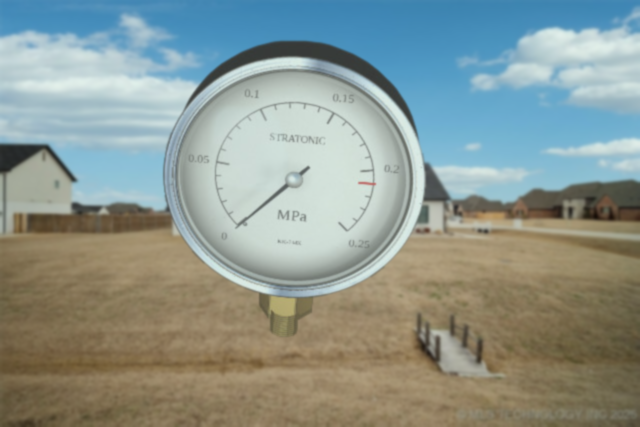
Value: 0MPa
